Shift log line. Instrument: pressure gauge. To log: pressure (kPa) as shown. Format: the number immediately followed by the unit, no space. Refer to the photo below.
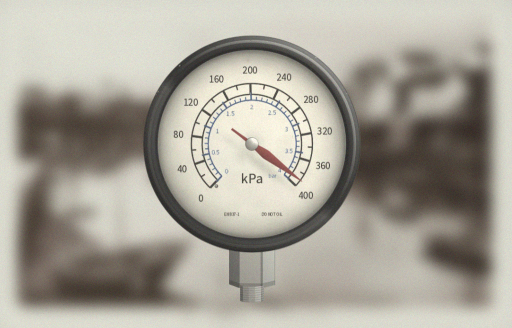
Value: 390kPa
